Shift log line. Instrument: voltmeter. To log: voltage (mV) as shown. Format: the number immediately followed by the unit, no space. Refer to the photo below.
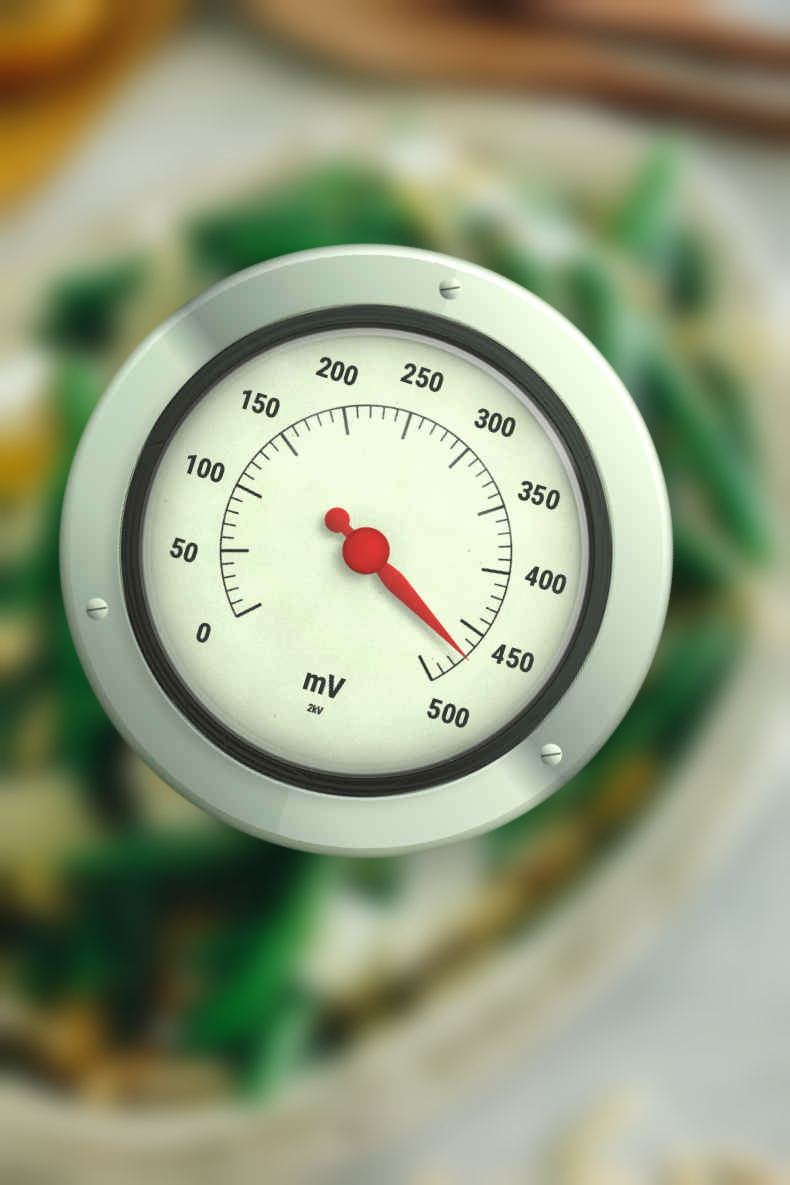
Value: 470mV
